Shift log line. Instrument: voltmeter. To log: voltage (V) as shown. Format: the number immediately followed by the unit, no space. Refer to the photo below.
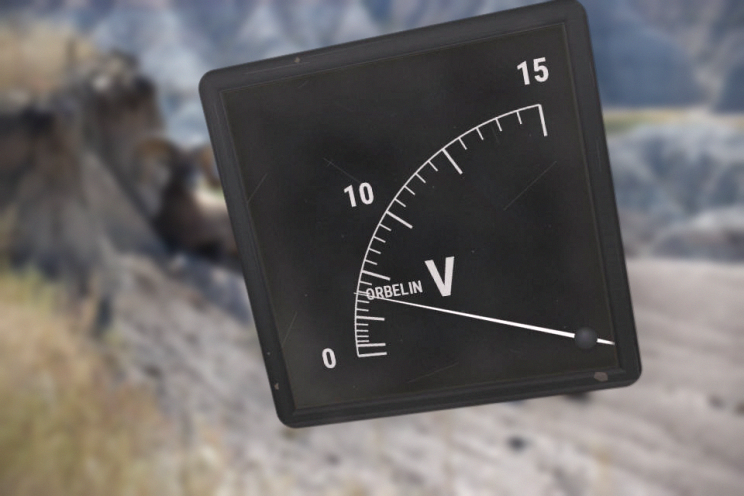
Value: 6.5V
